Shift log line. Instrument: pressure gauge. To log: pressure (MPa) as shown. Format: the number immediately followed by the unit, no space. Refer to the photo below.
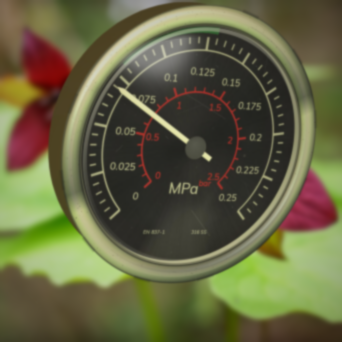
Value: 0.07MPa
